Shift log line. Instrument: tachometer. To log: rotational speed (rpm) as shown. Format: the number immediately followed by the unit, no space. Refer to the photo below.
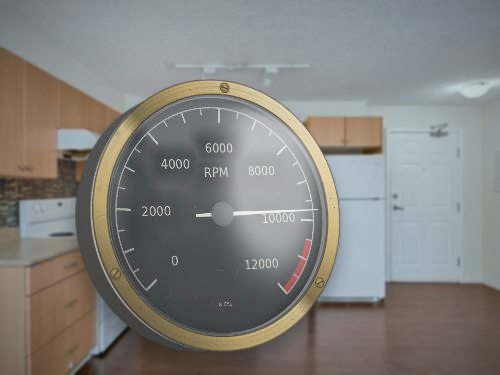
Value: 9750rpm
